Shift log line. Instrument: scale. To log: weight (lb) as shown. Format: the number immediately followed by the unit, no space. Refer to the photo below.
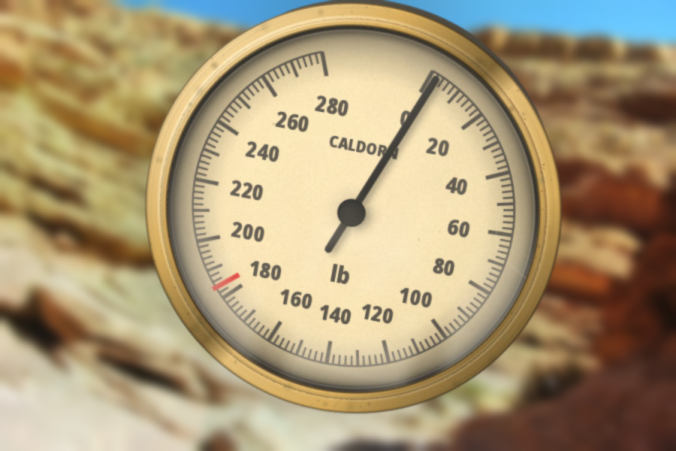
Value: 2lb
